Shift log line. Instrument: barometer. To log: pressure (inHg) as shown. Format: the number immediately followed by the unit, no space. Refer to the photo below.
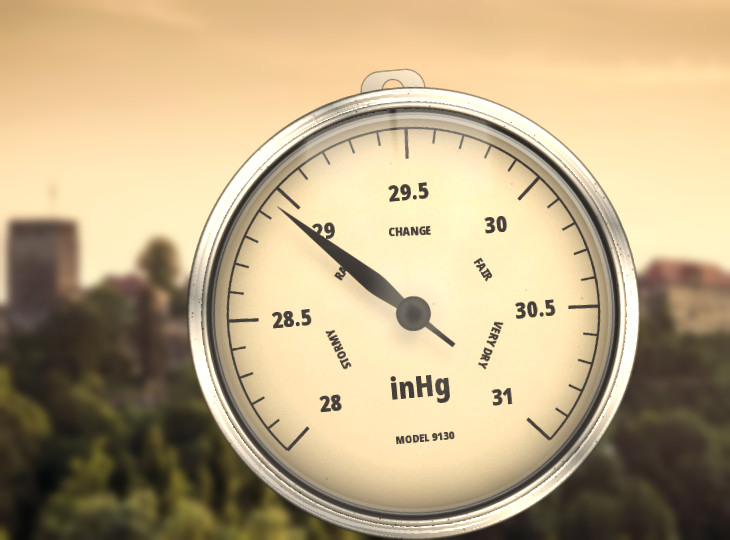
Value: 28.95inHg
